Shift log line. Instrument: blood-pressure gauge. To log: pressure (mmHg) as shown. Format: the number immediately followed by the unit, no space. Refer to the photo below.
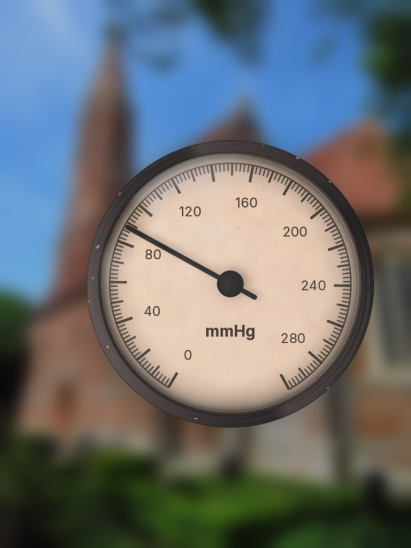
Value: 88mmHg
